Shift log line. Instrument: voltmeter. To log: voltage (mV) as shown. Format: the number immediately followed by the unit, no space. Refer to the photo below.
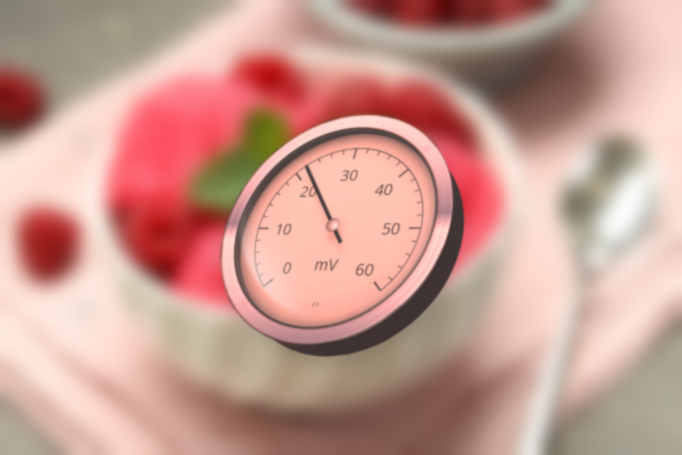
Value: 22mV
